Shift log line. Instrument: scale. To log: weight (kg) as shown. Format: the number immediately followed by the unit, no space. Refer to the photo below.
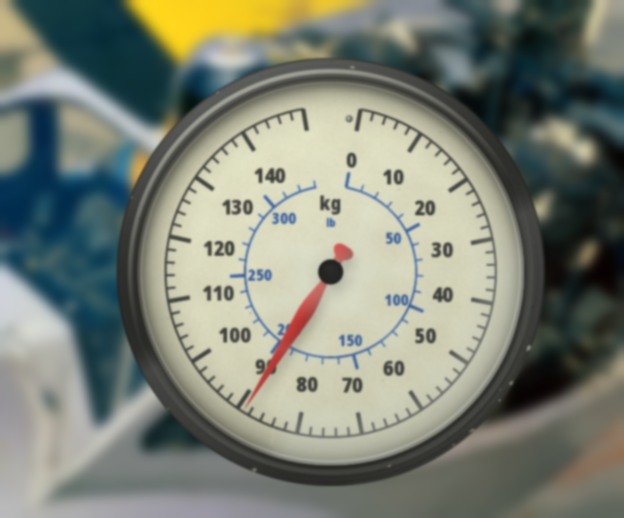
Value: 89kg
